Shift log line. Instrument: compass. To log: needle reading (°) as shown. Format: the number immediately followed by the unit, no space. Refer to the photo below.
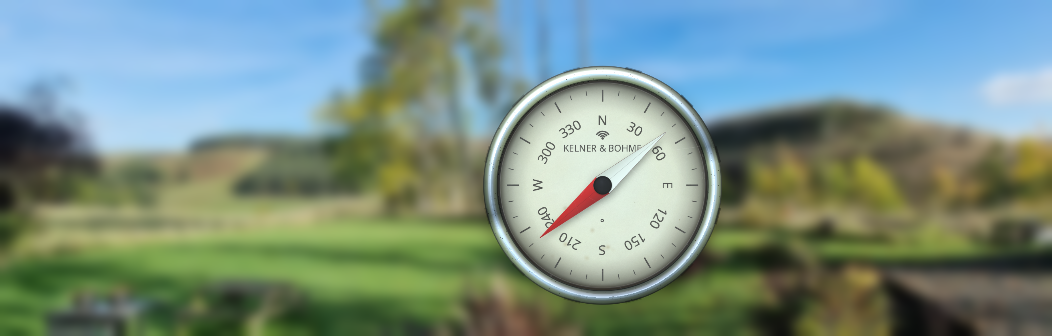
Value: 230°
